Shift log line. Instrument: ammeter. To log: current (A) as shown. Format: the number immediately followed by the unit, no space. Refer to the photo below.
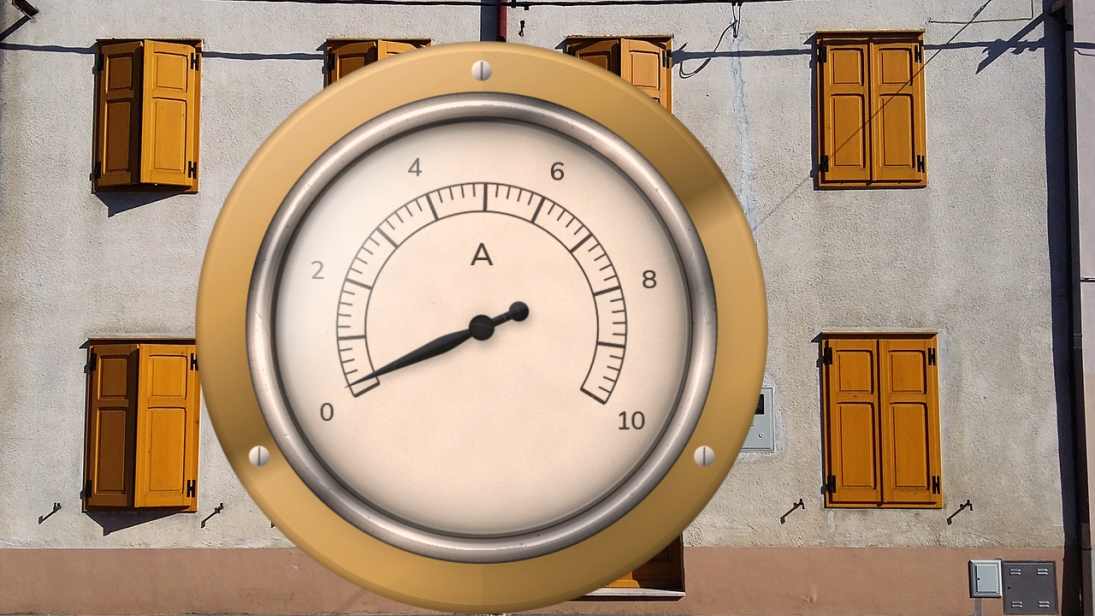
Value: 0.2A
